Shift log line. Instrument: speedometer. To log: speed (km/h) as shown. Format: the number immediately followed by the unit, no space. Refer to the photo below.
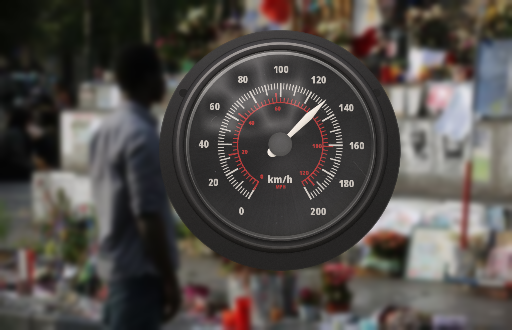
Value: 130km/h
